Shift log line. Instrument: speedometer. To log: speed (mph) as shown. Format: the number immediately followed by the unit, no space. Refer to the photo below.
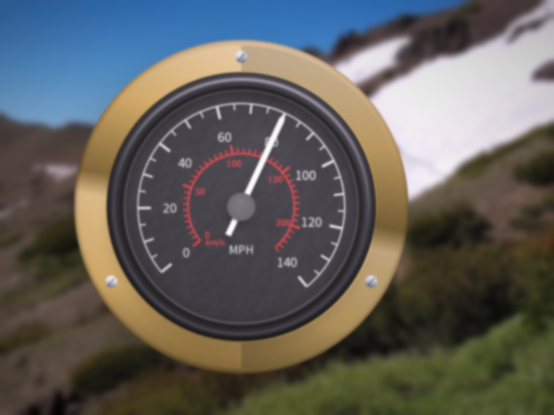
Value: 80mph
